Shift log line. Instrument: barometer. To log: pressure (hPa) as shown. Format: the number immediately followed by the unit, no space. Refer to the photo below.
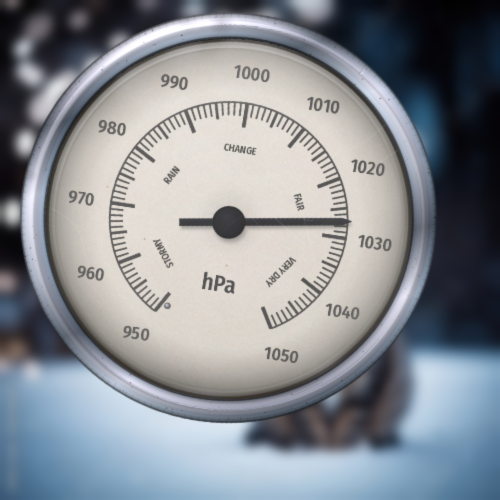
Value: 1027hPa
